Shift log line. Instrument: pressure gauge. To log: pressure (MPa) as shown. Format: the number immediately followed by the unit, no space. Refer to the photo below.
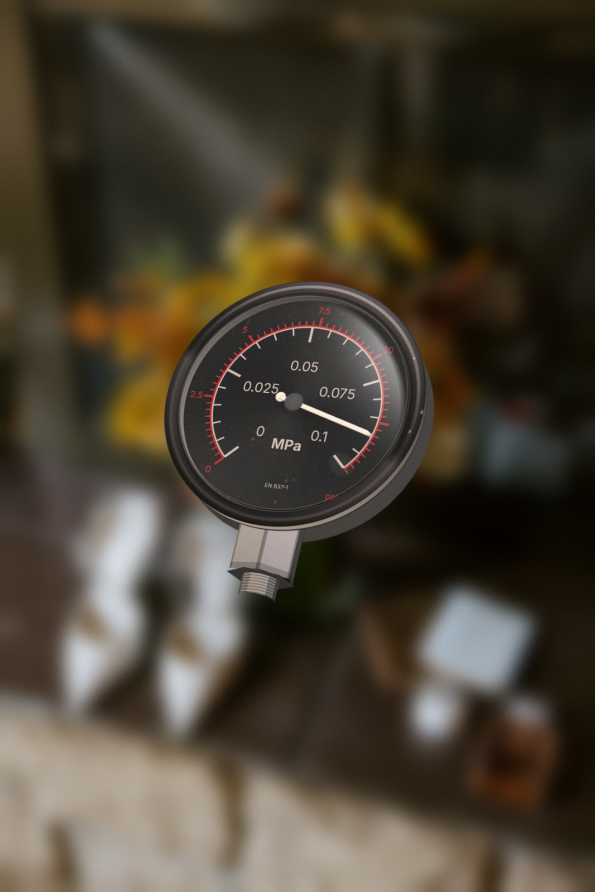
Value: 0.09MPa
